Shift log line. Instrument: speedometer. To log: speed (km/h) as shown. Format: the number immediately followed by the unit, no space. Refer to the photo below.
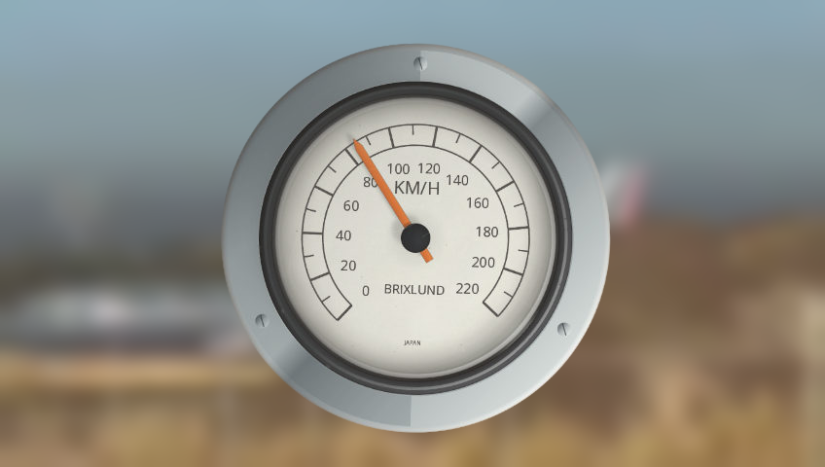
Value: 85km/h
